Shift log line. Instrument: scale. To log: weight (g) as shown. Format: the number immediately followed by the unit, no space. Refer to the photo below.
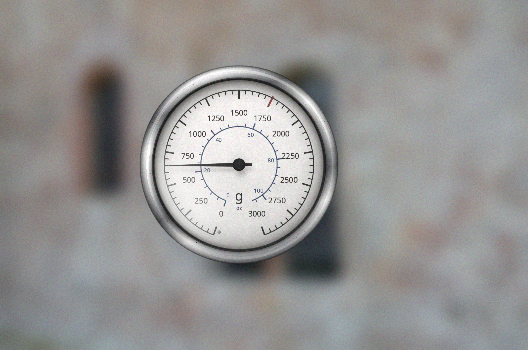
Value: 650g
